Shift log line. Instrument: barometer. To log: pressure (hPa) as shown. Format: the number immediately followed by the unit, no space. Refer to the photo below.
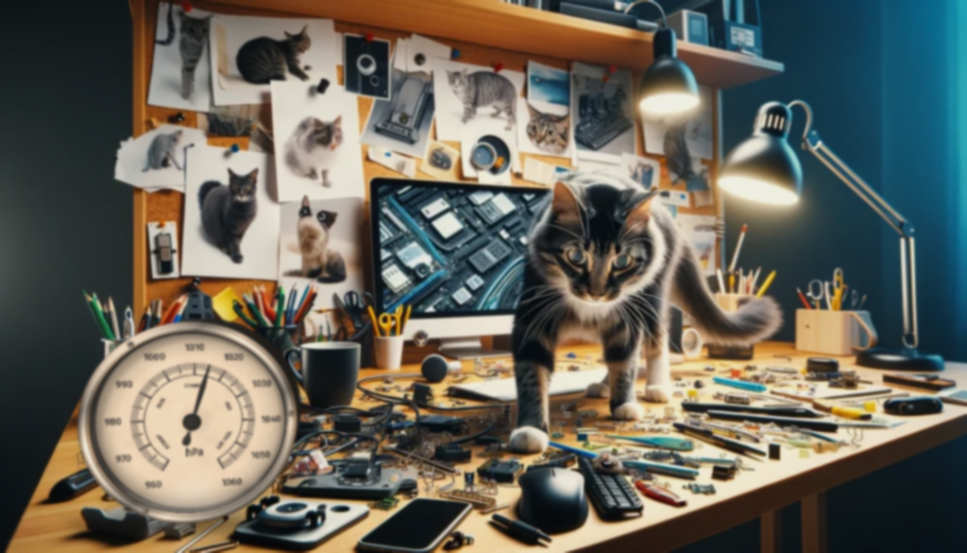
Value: 1015hPa
